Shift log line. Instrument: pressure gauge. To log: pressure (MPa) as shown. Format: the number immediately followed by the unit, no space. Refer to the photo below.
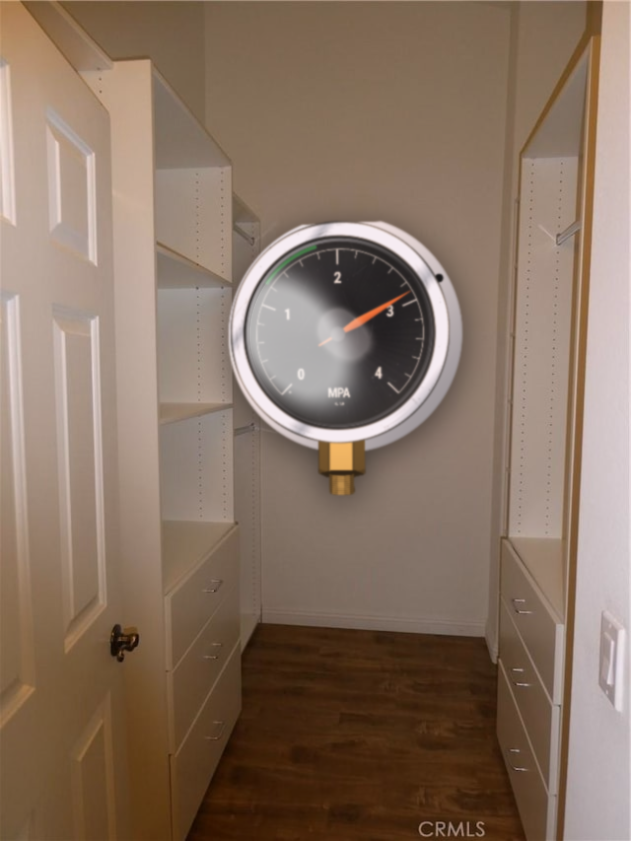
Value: 2.9MPa
